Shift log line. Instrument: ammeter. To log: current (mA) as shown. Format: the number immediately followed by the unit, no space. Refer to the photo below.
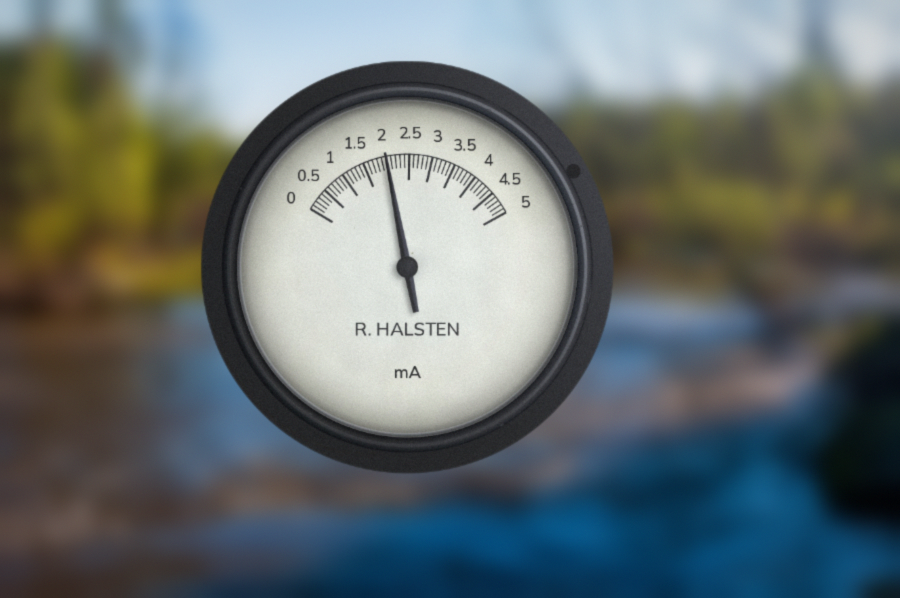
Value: 2mA
